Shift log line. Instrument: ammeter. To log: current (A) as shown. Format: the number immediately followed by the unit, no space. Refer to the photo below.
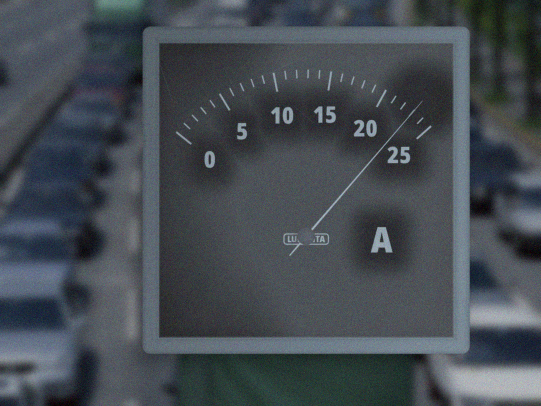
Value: 23A
